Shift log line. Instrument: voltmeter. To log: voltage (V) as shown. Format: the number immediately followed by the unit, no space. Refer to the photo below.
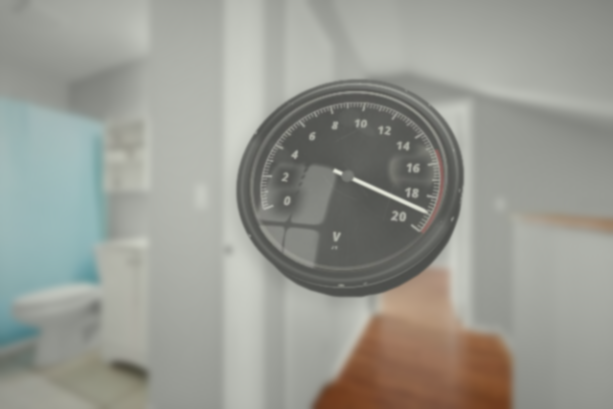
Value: 19V
